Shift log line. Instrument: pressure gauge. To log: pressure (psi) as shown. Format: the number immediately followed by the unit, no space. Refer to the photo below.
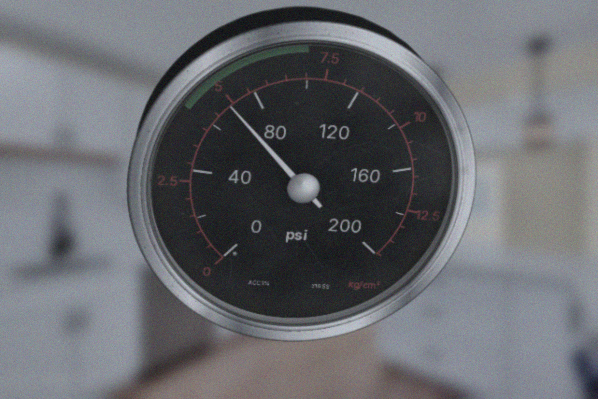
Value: 70psi
